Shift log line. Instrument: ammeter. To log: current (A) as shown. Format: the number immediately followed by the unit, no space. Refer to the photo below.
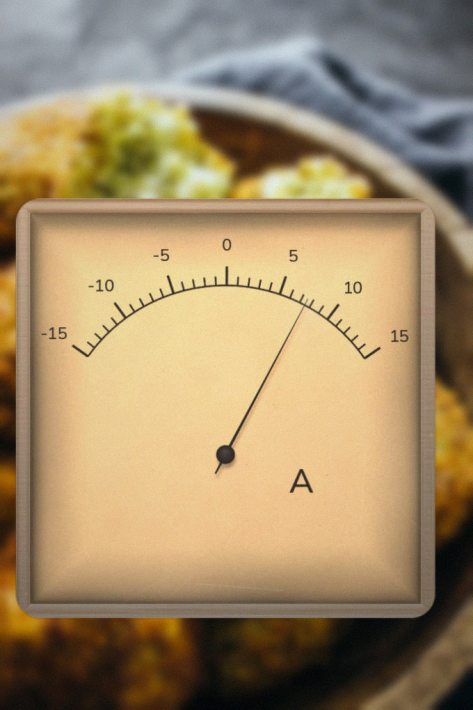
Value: 7.5A
